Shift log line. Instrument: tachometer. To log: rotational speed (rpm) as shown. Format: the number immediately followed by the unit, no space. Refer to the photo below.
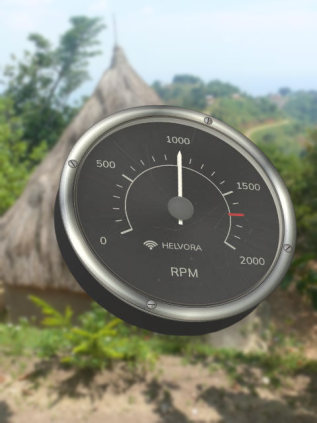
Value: 1000rpm
